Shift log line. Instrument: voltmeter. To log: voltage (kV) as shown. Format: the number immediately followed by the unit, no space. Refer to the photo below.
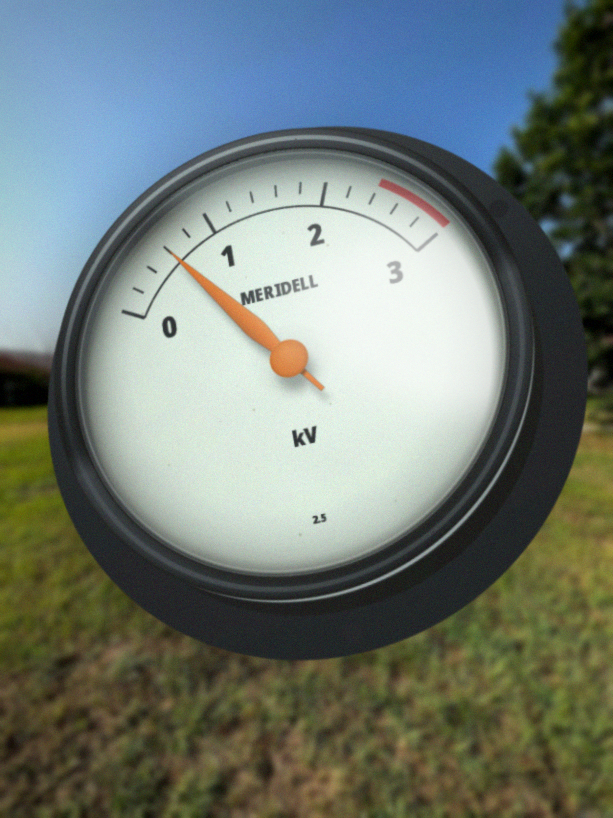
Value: 0.6kV
